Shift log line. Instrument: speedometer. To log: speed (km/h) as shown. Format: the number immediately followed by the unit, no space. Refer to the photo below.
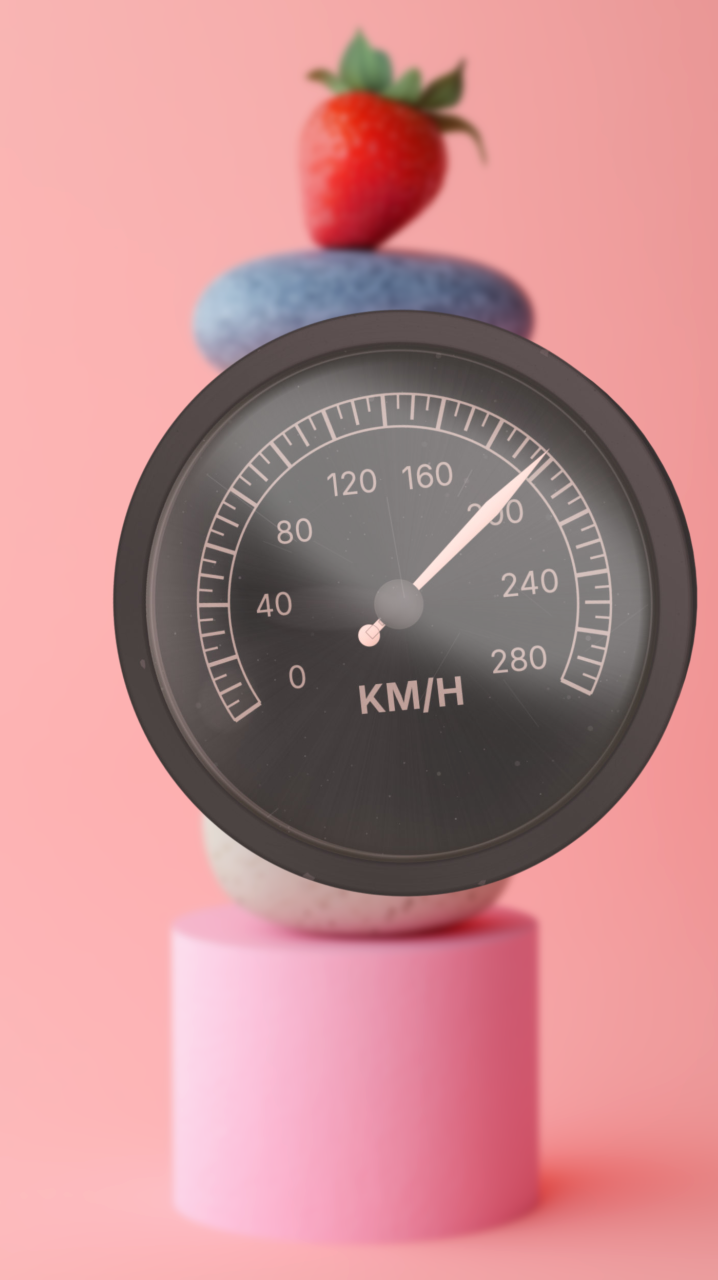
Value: 197.5km/h
